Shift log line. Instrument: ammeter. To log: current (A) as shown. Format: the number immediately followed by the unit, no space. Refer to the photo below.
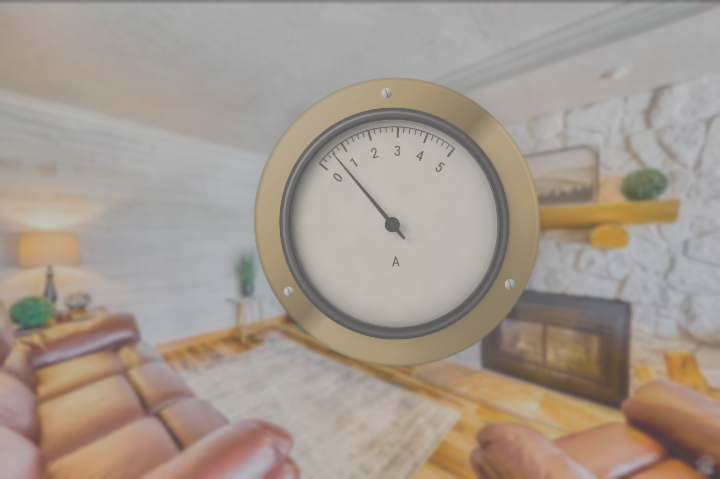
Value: 0.6A
